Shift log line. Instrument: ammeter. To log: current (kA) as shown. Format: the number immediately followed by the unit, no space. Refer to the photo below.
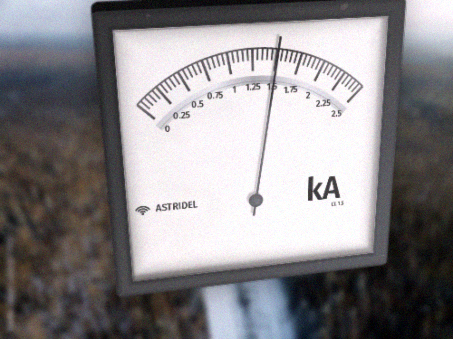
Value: 1.5kA
